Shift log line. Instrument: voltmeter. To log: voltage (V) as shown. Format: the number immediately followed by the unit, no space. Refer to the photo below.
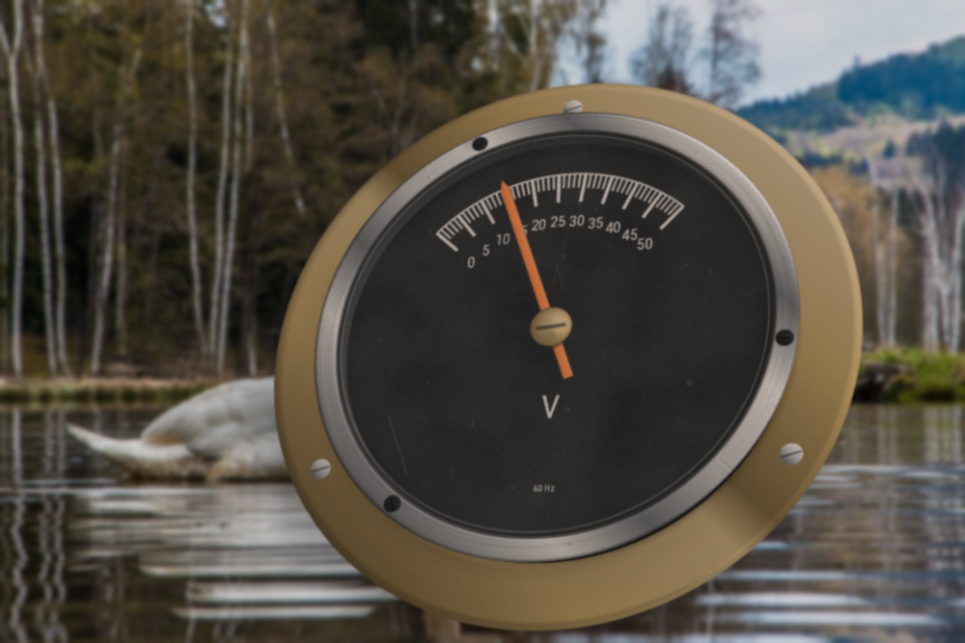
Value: 15V
